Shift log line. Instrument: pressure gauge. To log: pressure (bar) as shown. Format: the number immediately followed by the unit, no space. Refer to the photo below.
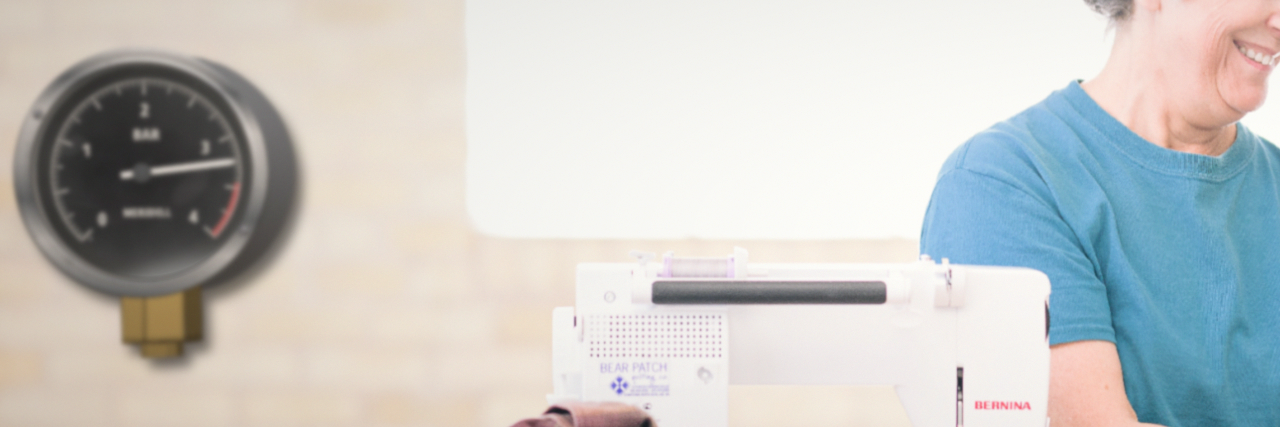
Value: 3.25bar
